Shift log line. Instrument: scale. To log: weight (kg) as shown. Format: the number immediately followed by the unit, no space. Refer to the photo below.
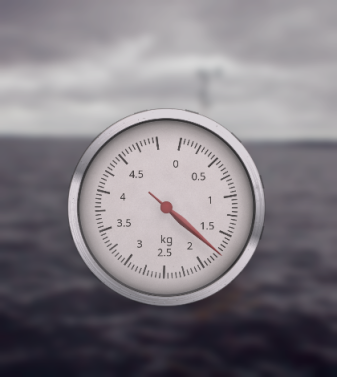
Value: 1.75kg
